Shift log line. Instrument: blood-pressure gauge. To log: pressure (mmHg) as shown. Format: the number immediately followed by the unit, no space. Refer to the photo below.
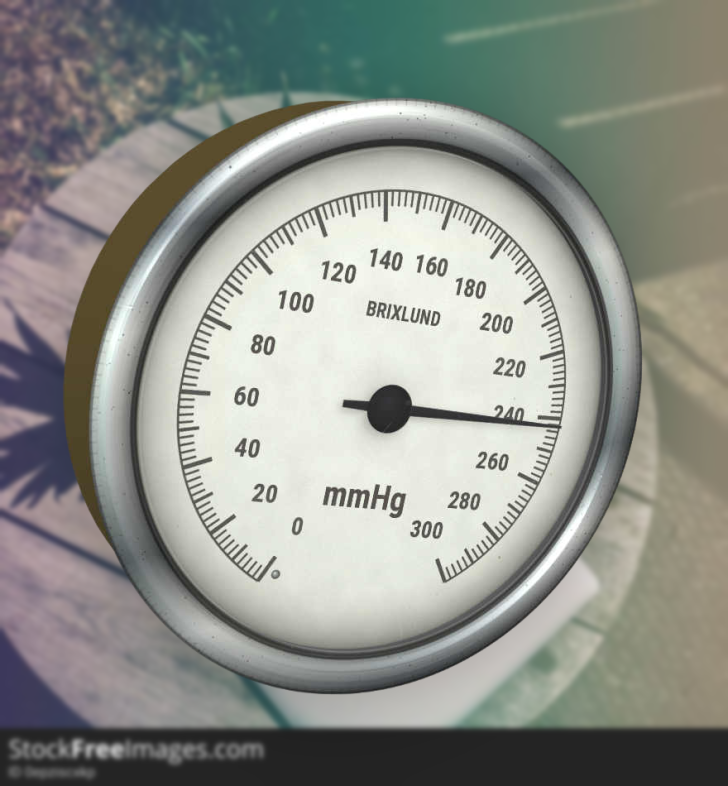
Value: 242mmHg
